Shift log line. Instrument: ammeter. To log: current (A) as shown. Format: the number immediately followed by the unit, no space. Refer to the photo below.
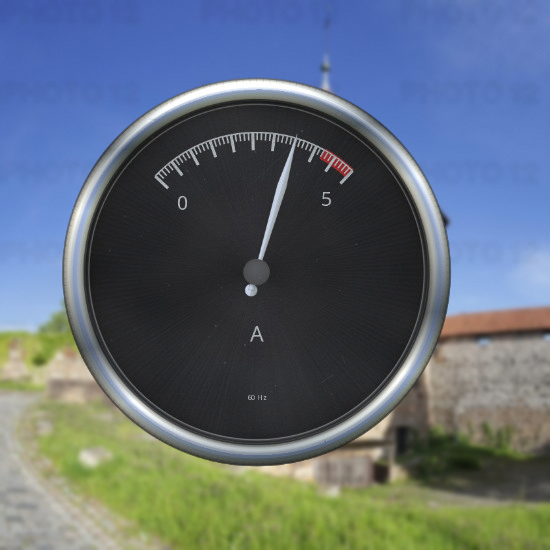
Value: 3.5A
